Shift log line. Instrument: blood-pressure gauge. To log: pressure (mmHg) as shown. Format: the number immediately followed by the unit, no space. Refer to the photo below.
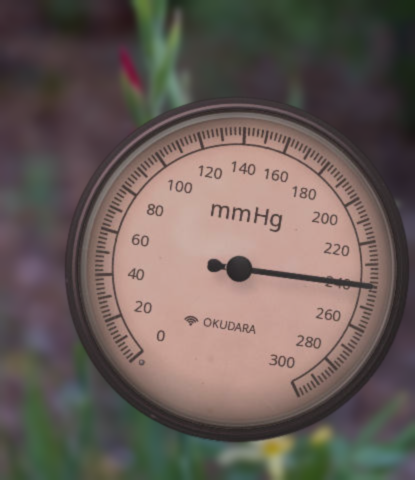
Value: 240mmHg
